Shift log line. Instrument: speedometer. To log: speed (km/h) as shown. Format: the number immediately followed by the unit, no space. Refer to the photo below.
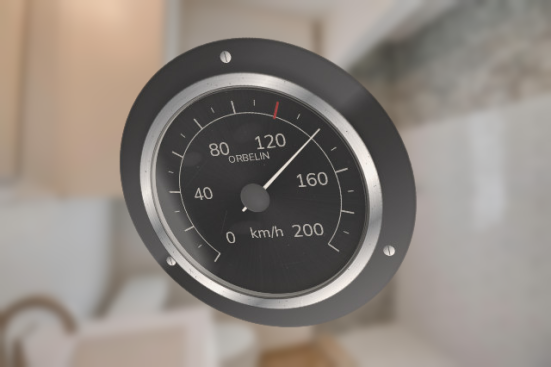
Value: 140km/h
